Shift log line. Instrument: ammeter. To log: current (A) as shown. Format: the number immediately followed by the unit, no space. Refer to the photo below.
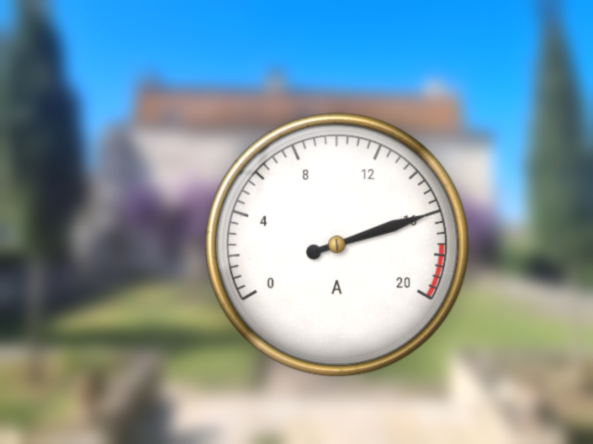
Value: 16A
